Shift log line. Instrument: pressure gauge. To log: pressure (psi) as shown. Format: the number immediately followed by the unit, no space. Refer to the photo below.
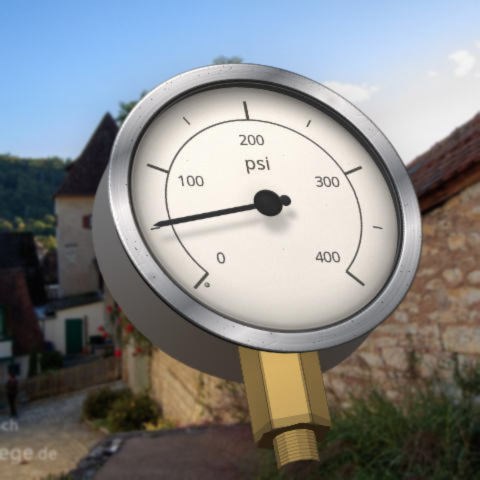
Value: 50psi
